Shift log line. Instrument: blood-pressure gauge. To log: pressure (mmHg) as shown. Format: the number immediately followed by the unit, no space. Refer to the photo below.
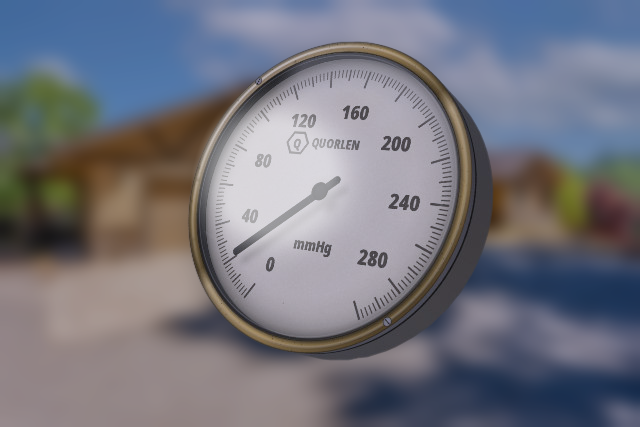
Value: 20mmHg
